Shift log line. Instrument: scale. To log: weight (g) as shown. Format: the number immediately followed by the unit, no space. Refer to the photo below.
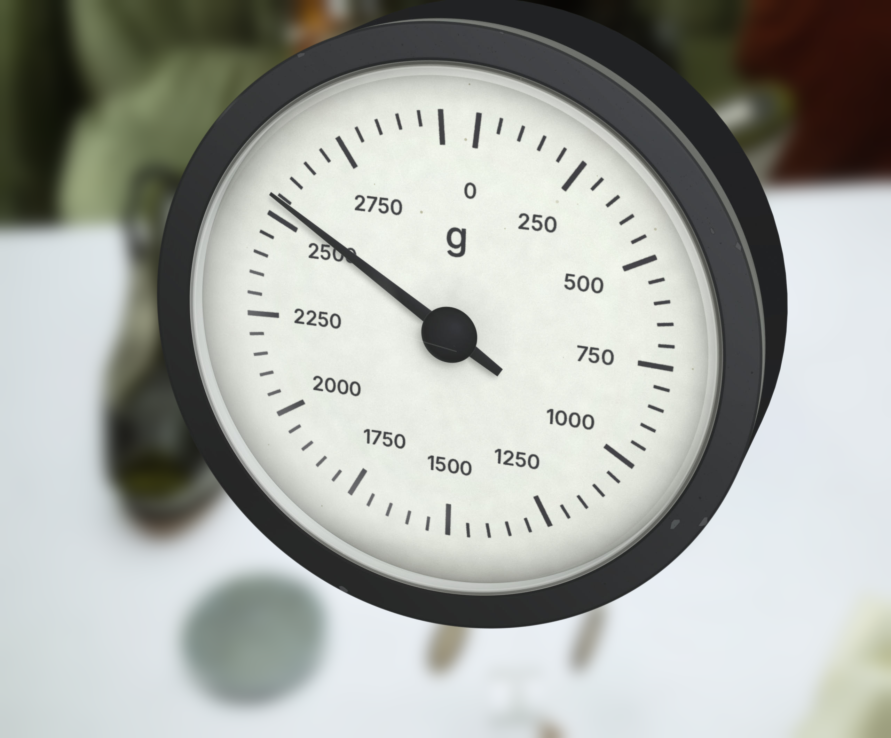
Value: 2550g
